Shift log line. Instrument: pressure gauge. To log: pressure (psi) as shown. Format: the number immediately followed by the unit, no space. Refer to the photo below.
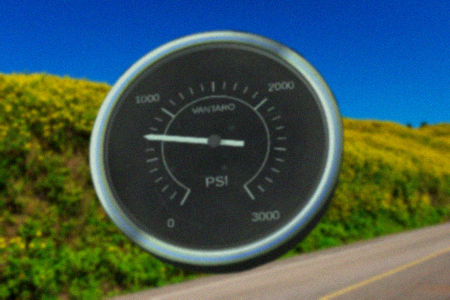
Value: 700psi
